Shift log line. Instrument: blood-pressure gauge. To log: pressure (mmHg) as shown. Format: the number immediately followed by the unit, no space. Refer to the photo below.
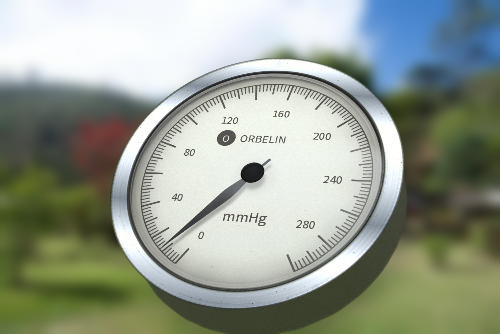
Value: 10mmHg
